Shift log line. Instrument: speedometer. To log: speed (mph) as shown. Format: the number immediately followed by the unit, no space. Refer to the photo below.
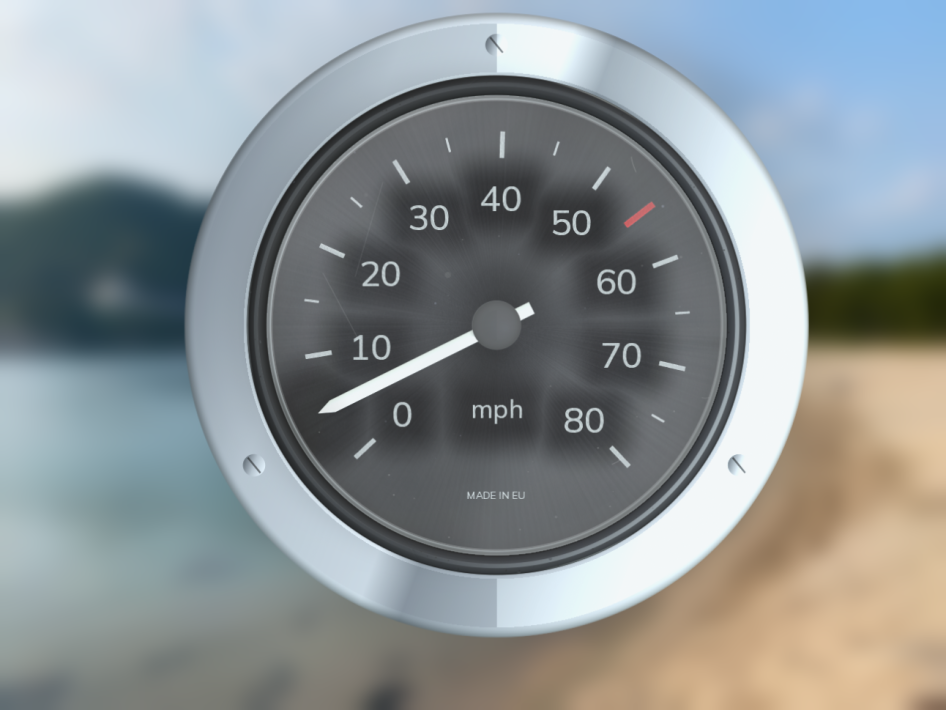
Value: 5mph
